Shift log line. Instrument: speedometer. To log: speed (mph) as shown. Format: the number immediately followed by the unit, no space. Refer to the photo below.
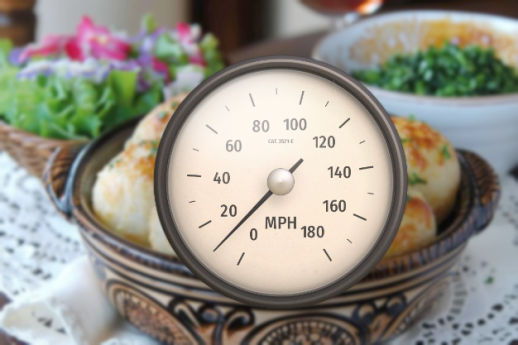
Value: 10mph
